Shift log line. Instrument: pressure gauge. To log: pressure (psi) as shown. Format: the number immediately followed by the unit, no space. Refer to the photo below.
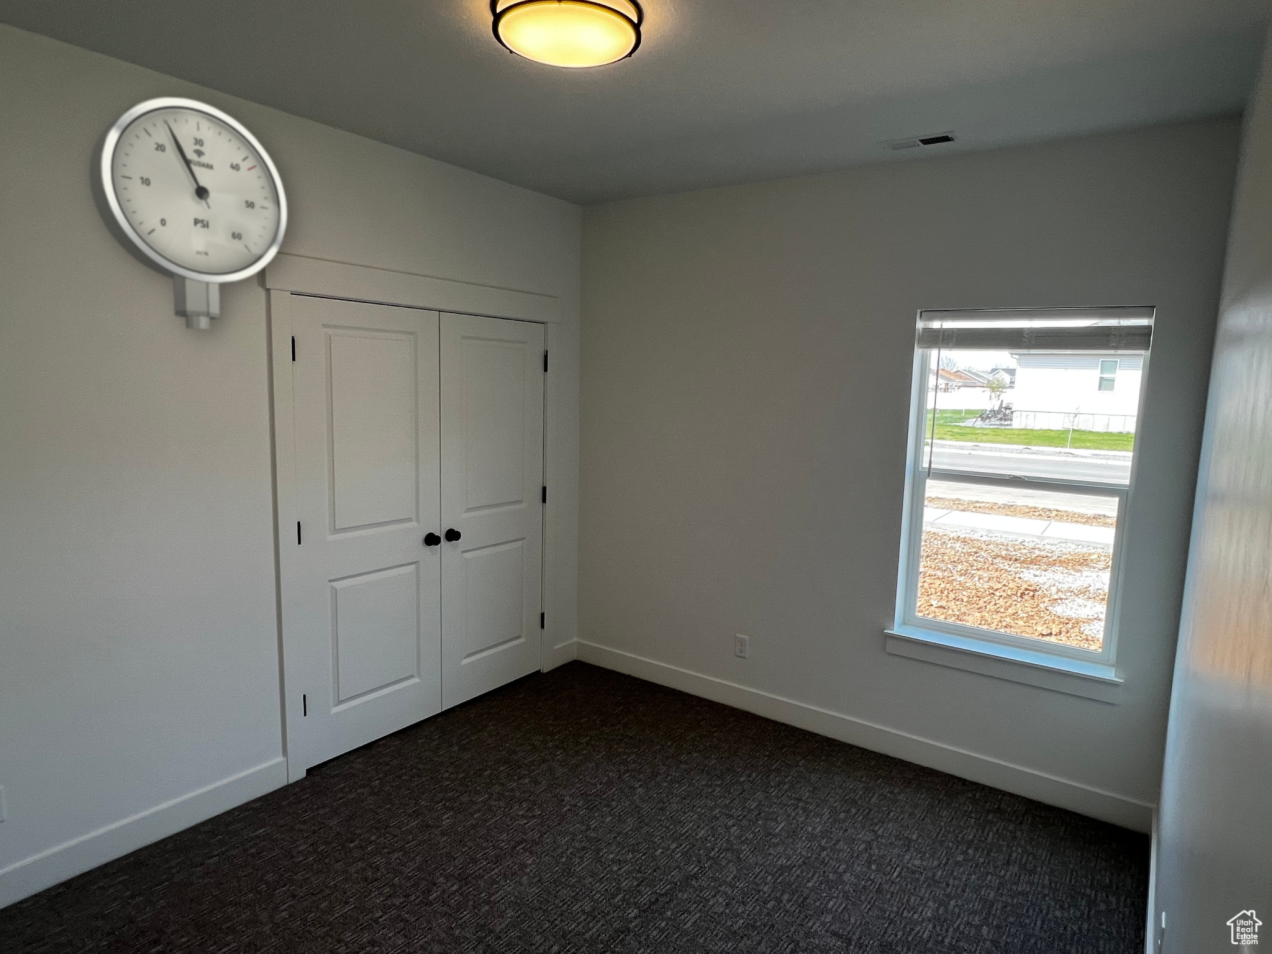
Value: 24psi
